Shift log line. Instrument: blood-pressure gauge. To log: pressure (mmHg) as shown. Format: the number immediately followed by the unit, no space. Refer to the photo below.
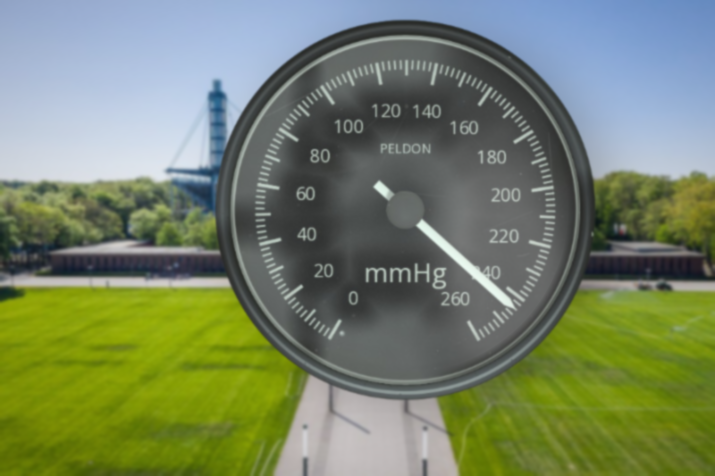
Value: 244mmHg
